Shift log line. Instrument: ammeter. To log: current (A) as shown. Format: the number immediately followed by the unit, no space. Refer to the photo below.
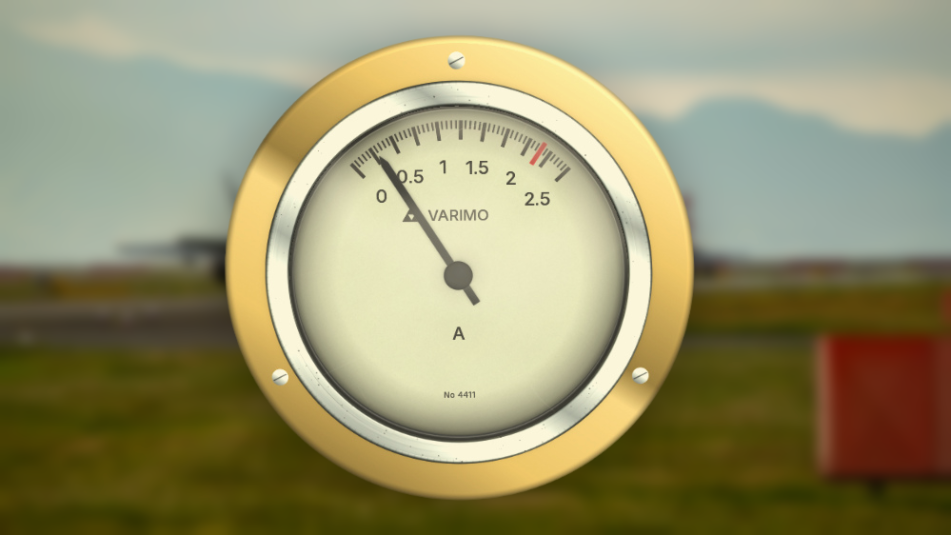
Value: 0.3A
